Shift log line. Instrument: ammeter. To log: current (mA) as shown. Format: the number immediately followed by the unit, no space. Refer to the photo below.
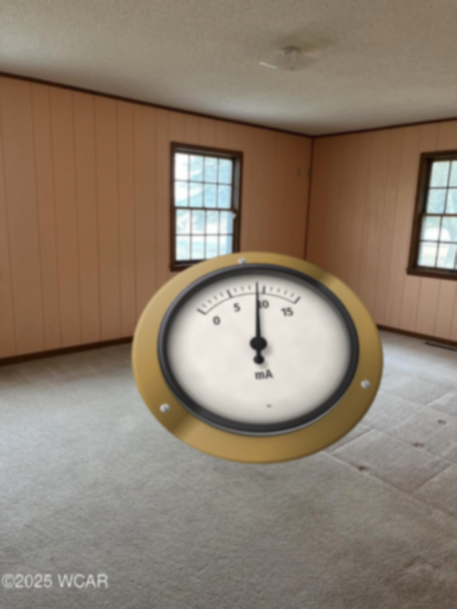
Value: 9mA
